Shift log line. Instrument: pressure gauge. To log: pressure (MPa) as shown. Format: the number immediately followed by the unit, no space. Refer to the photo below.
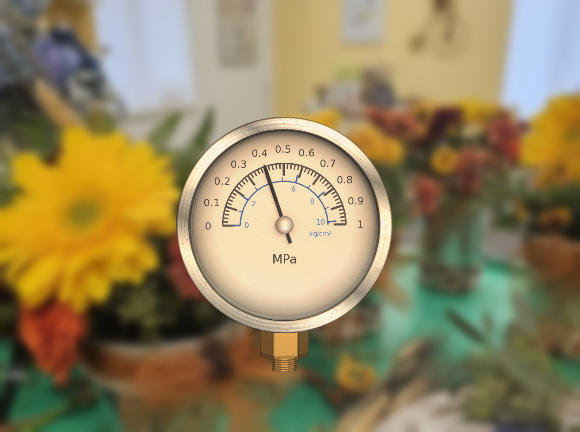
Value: 0.4MPa
